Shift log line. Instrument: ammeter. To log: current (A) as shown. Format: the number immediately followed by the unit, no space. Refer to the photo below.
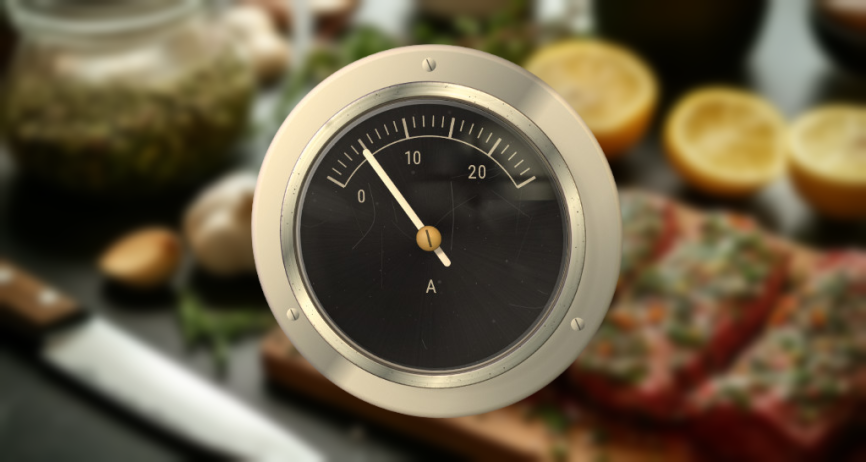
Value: 5A
